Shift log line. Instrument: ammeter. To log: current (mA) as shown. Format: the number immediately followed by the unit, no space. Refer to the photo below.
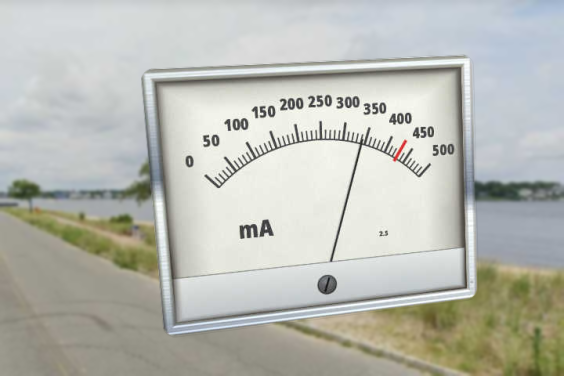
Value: 340mA
